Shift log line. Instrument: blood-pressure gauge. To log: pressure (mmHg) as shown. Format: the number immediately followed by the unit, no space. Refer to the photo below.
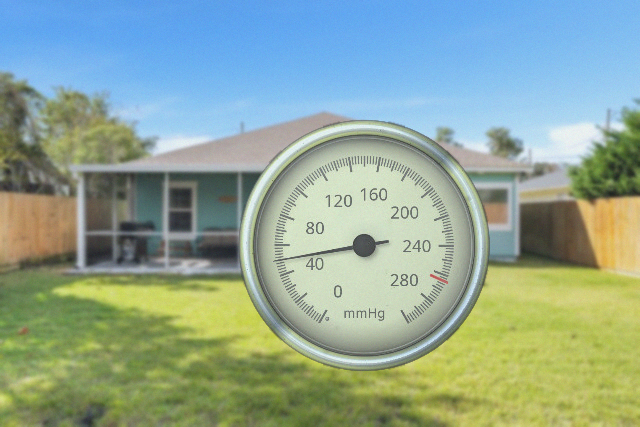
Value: 50mmHg
